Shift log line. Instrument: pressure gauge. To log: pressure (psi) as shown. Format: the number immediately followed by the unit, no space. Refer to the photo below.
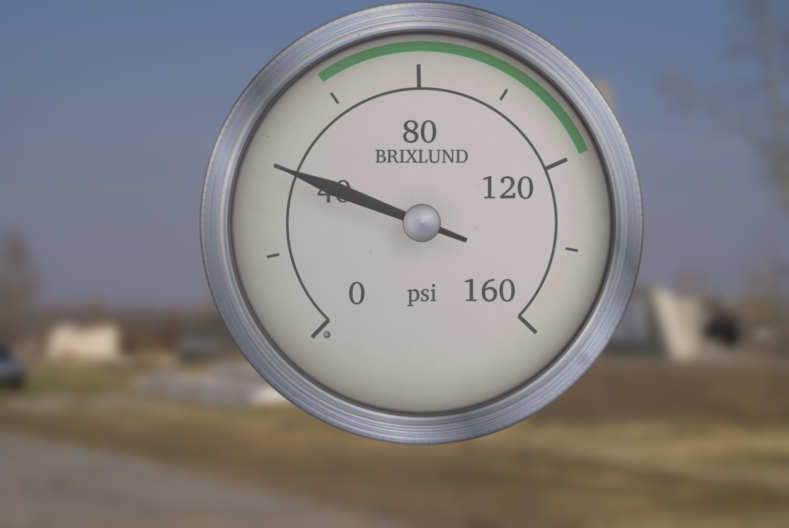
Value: 40psi
